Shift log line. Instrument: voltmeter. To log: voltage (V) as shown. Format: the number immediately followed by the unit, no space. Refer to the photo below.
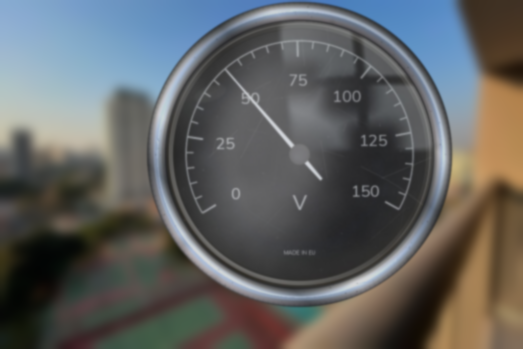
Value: 50V
